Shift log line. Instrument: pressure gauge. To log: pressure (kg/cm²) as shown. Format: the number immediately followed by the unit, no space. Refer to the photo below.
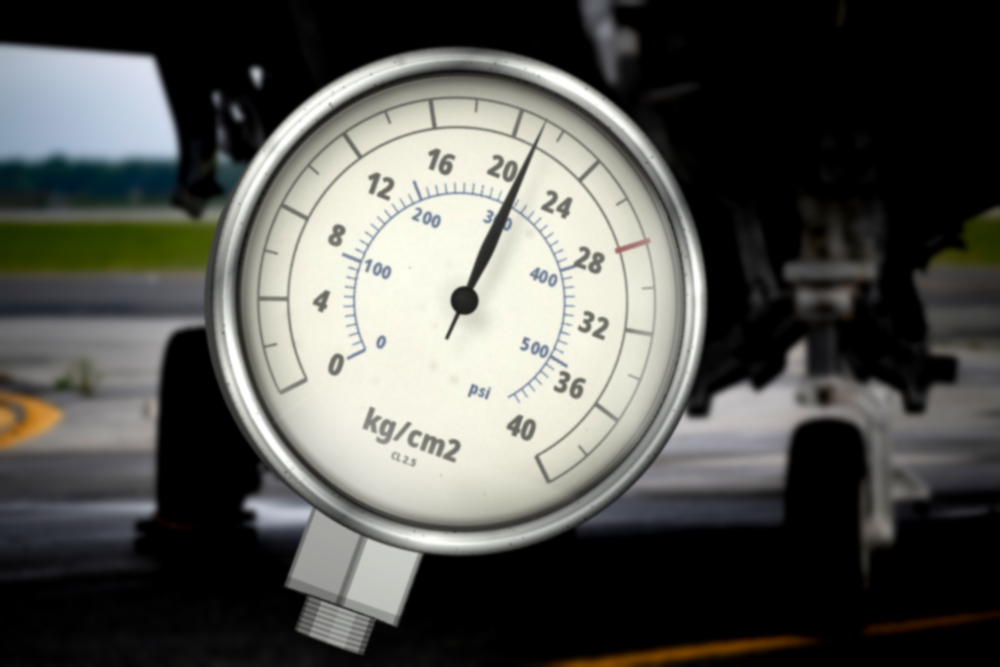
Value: 21kg/cm²
